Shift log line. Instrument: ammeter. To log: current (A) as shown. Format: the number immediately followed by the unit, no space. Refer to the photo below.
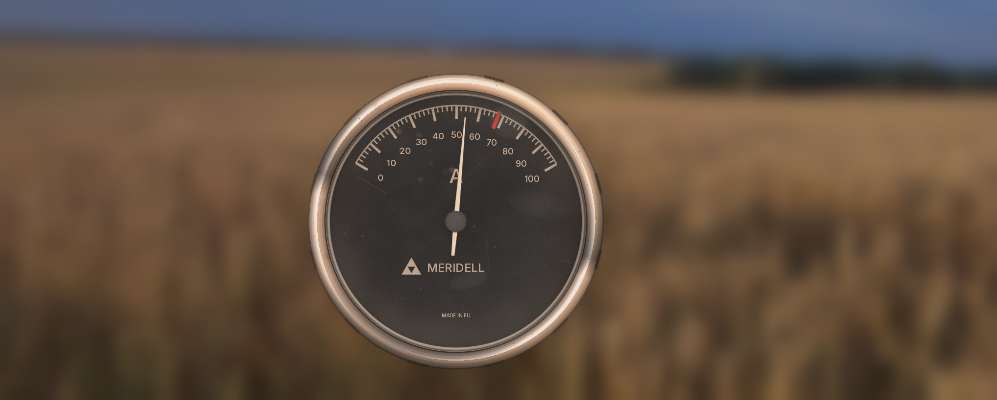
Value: 54A
